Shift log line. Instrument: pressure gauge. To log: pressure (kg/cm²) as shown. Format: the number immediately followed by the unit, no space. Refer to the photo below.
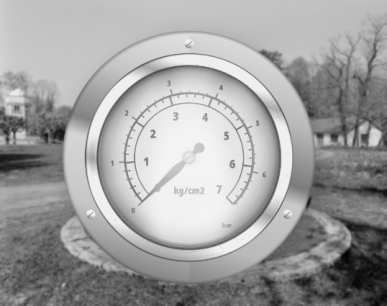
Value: 0kg/cm²
